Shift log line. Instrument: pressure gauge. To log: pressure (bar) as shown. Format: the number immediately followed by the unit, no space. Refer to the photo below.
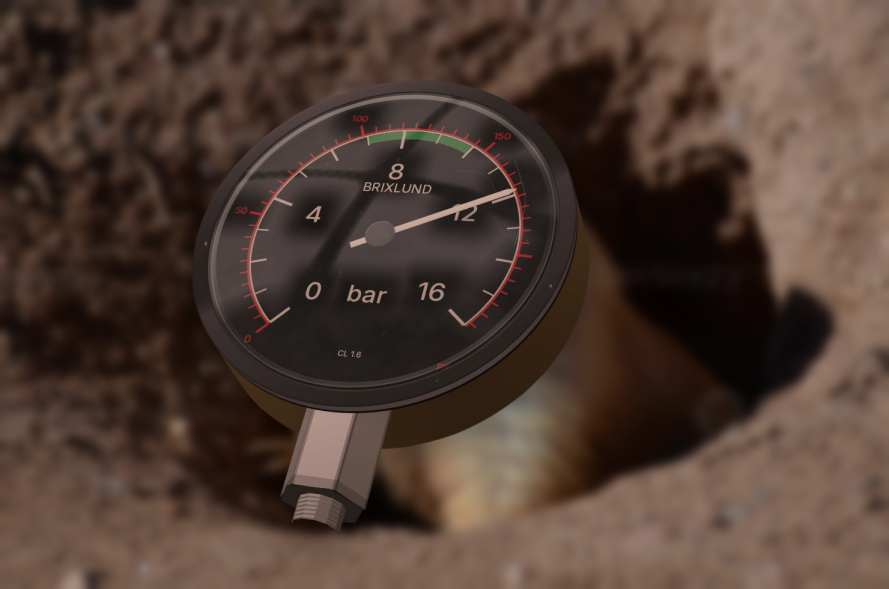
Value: 12bar
